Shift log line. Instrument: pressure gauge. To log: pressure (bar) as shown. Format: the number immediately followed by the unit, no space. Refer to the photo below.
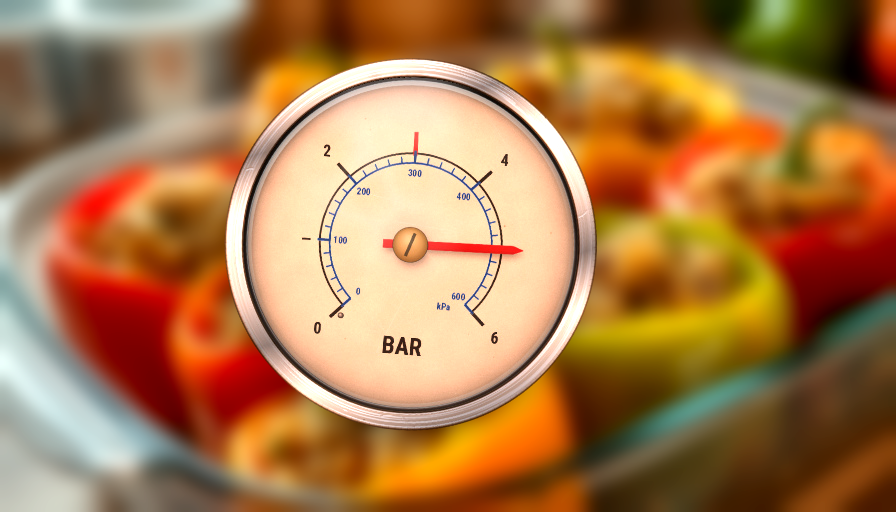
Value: 5bar
